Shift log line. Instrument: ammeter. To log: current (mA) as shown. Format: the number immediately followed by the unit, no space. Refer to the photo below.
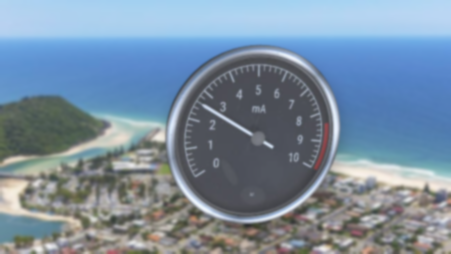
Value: 2.6mA
